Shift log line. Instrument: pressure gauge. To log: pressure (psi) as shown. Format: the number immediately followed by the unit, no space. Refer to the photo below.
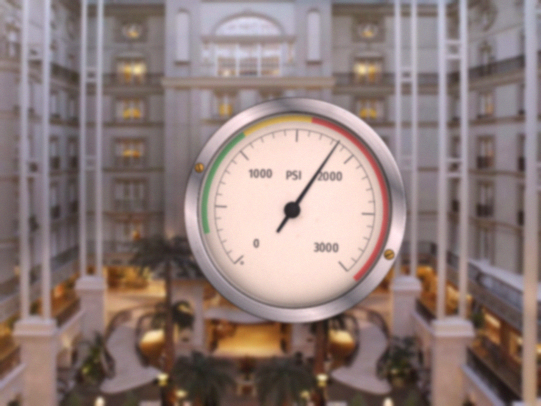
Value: 1850psi
